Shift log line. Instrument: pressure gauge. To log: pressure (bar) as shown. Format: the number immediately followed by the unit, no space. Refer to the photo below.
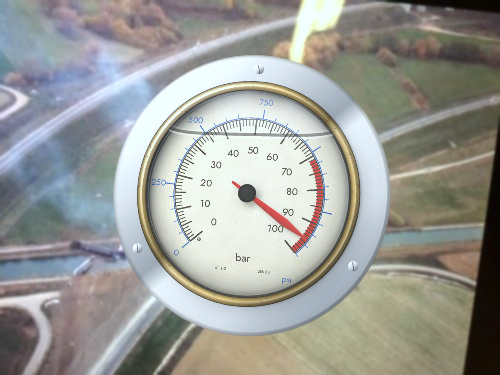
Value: 95bar
